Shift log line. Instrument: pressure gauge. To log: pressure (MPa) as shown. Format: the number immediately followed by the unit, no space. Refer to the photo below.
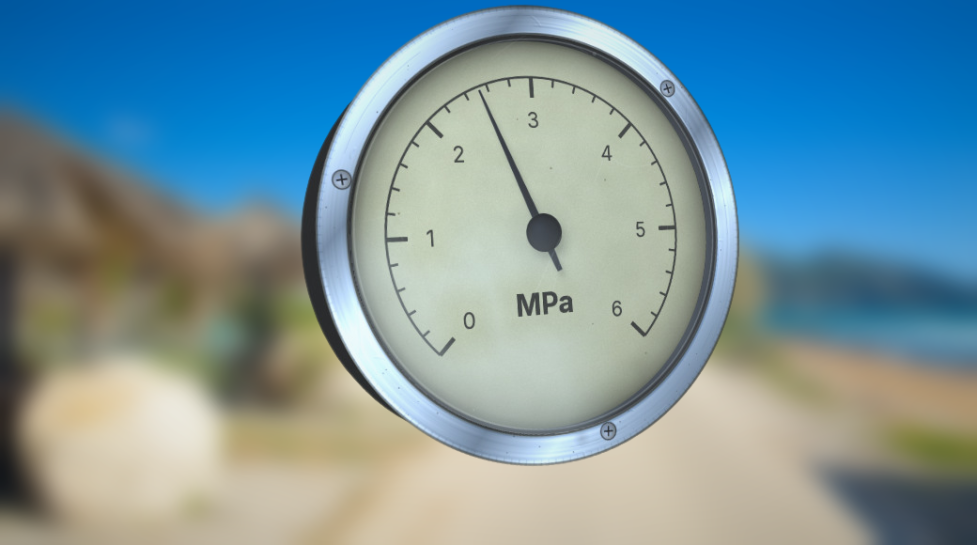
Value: 2.5MPa
